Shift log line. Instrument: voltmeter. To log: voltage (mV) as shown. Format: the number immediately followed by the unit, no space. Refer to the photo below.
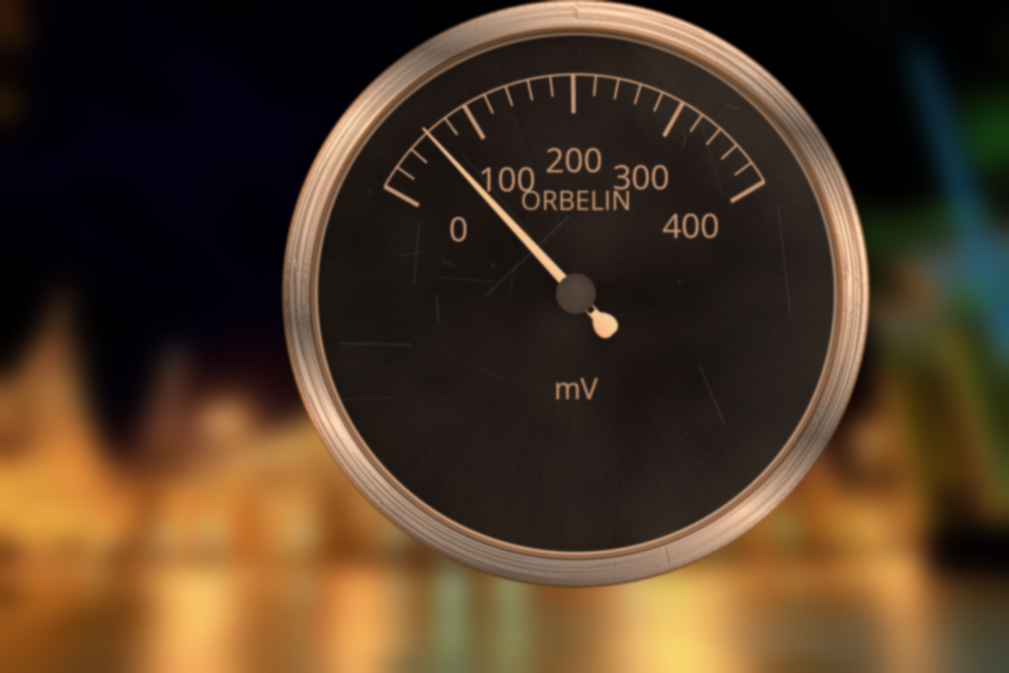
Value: 60mV
